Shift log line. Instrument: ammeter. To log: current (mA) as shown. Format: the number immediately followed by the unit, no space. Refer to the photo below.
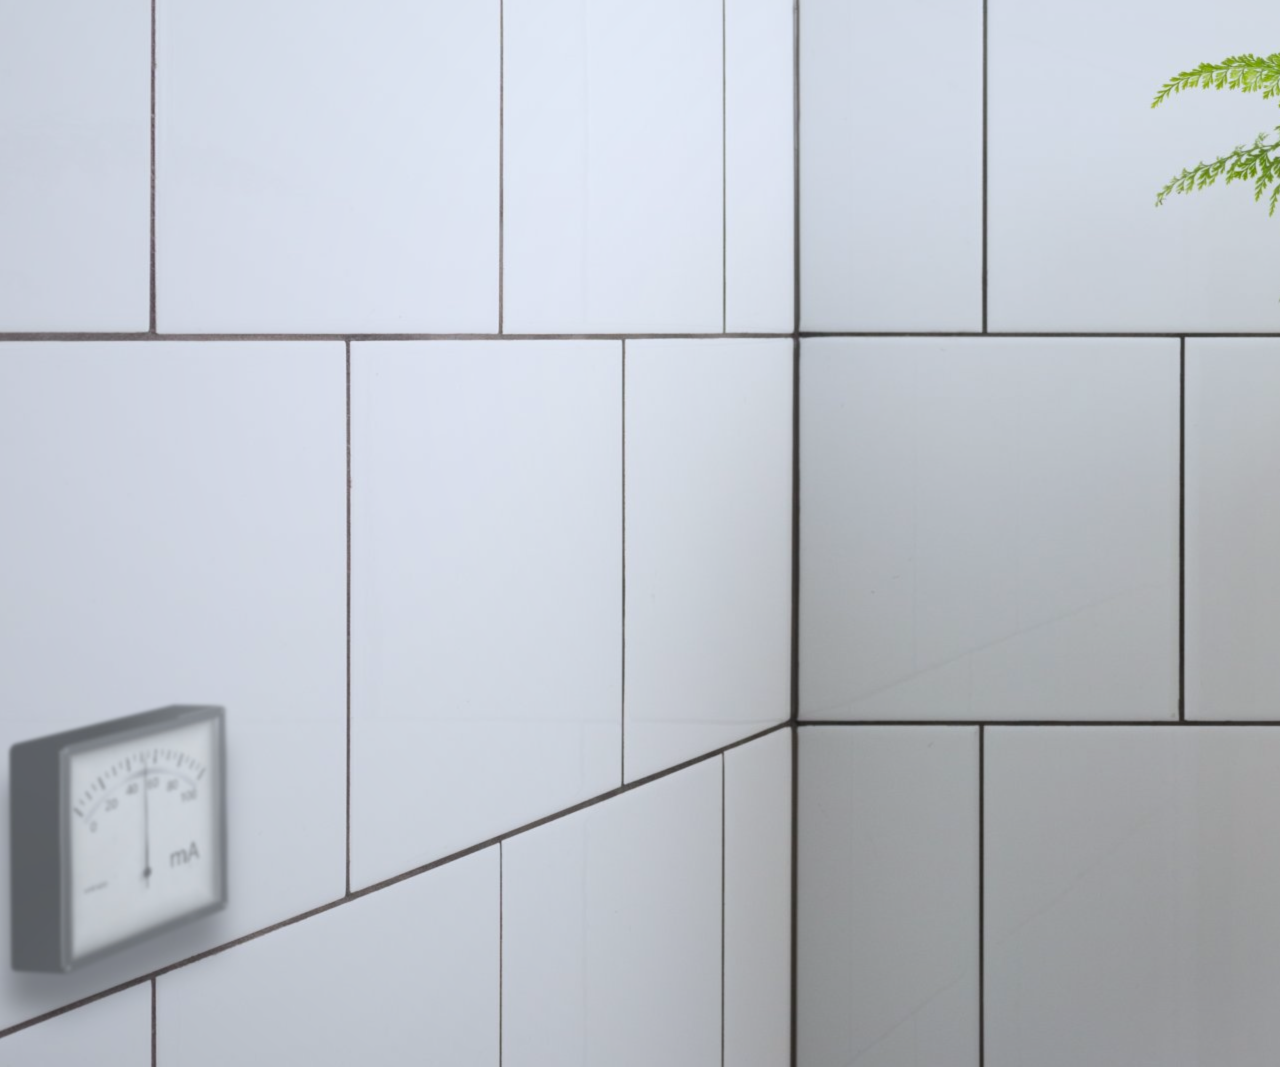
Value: 50mA
